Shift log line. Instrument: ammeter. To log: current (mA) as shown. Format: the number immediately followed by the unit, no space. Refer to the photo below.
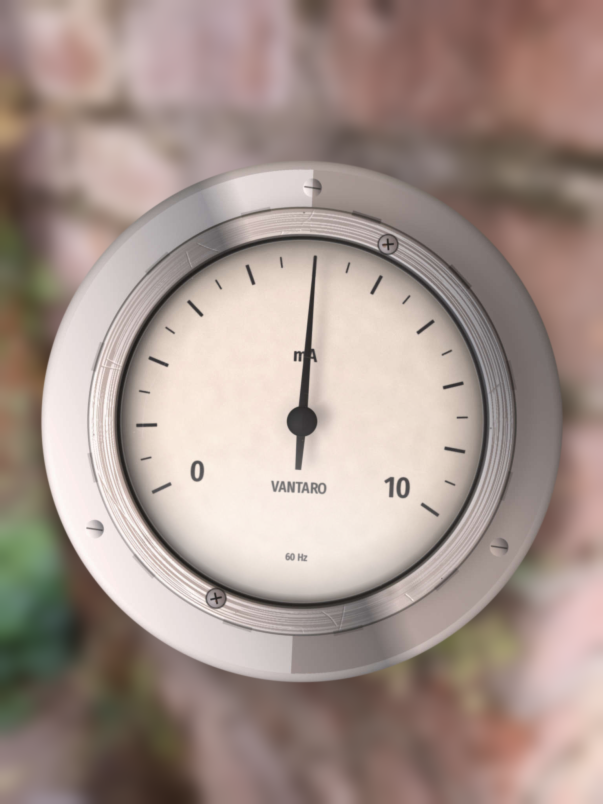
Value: 5mA
